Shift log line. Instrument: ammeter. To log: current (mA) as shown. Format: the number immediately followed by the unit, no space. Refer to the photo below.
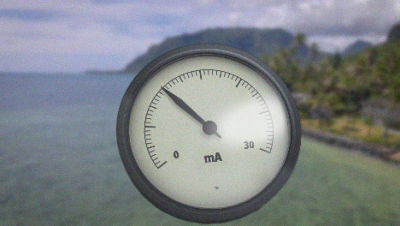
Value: 10mA
